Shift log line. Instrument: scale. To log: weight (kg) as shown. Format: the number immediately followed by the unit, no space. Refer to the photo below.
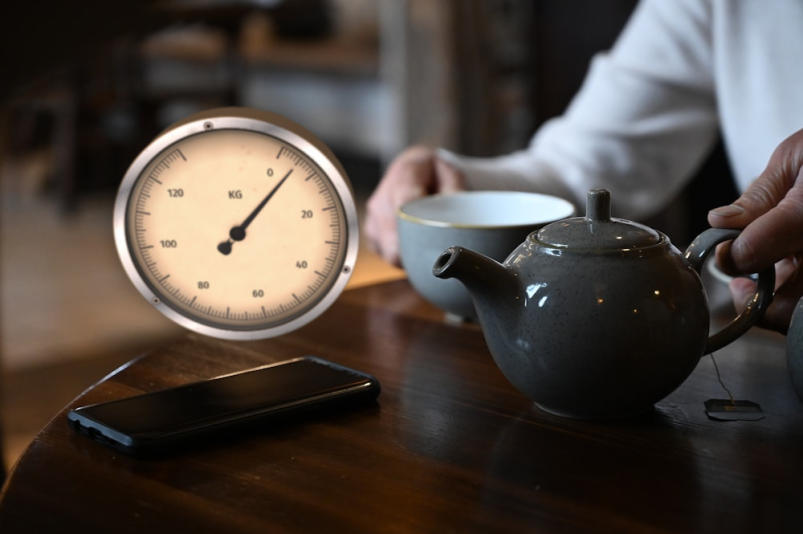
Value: 5kg
